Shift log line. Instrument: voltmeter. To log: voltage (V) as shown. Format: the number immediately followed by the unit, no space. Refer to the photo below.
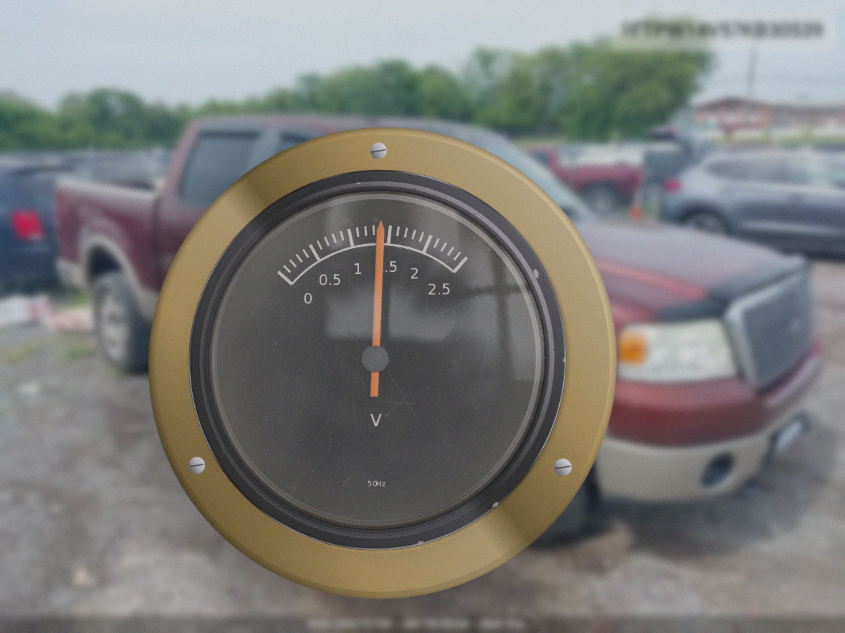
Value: 1.4V
